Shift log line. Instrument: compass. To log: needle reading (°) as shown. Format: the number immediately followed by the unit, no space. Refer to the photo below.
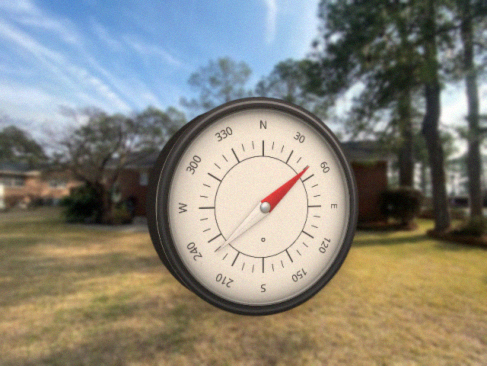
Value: 50°
